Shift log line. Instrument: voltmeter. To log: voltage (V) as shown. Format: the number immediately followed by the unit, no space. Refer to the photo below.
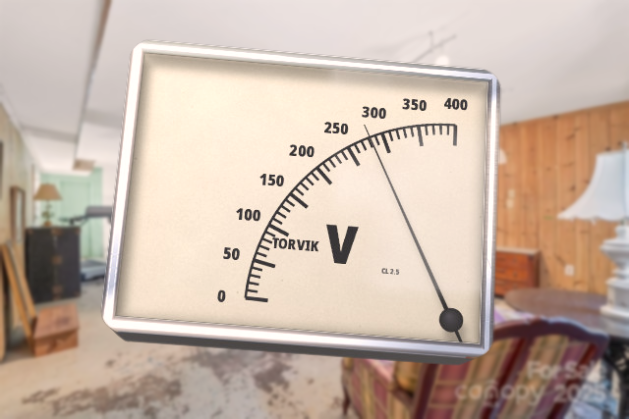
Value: 280V
